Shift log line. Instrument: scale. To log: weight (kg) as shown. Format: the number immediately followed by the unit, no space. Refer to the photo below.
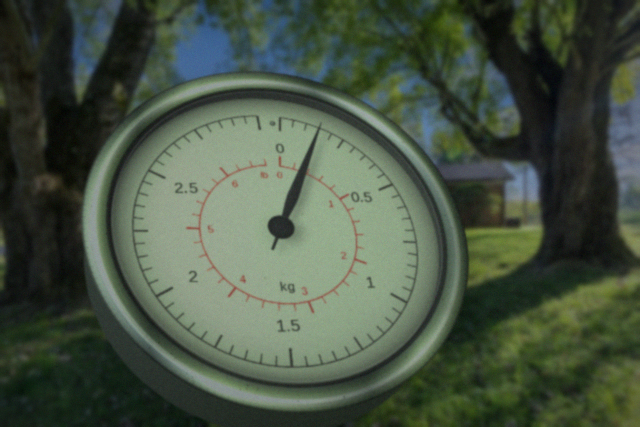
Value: 0.15kg
